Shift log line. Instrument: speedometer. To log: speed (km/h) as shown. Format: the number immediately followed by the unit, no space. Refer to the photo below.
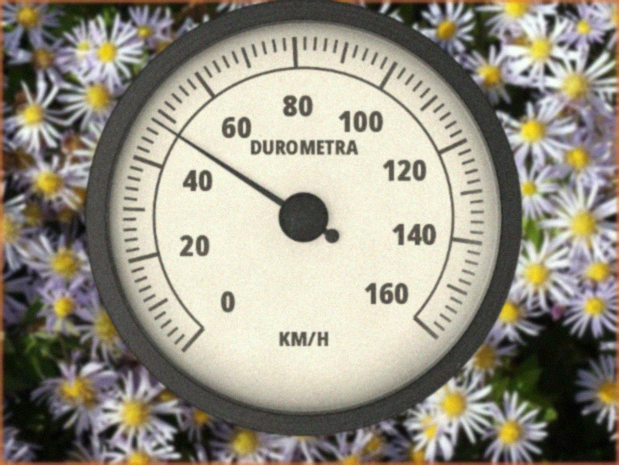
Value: 48km/h
